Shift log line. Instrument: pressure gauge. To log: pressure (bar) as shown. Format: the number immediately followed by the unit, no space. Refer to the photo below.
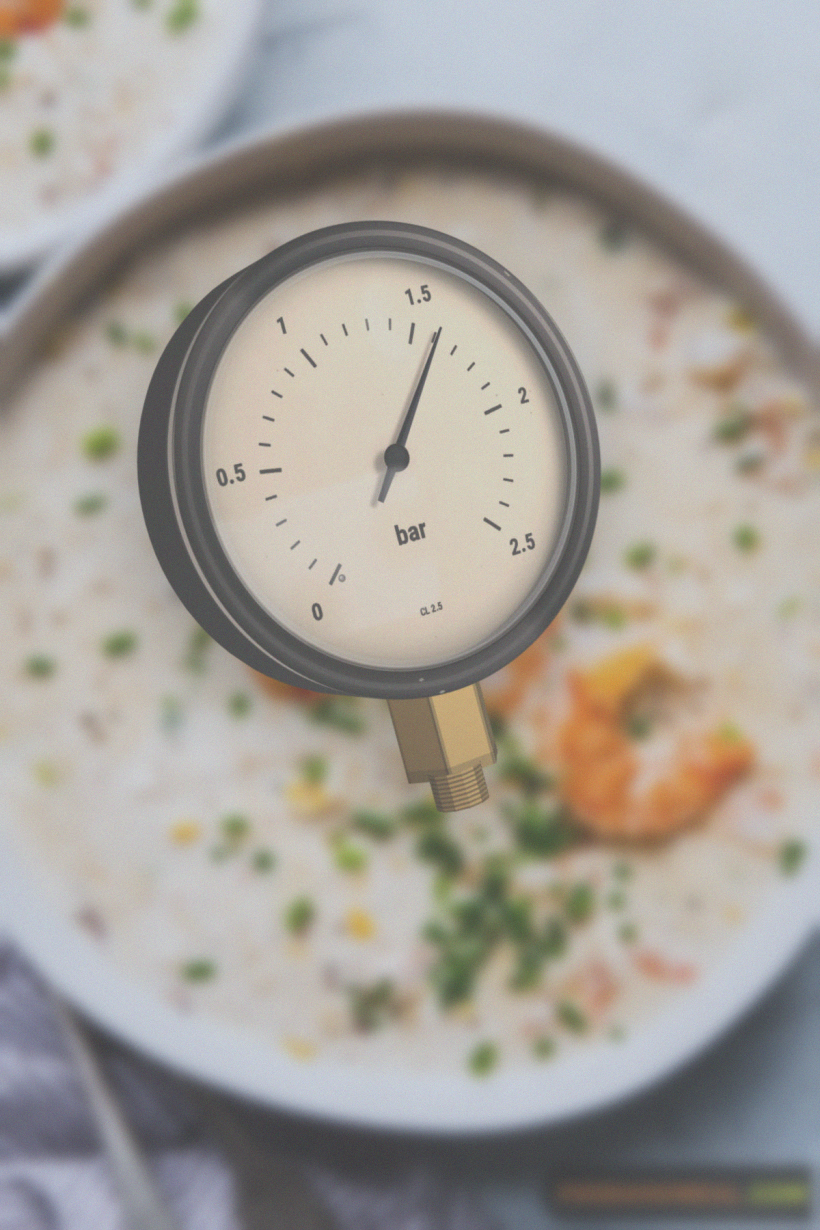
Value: 1.6bar
